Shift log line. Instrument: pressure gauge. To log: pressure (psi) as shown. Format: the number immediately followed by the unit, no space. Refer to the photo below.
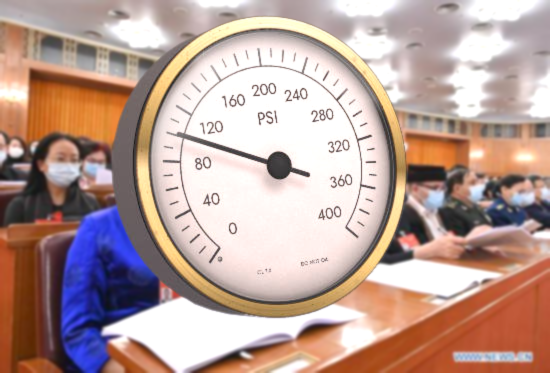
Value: 100psi
